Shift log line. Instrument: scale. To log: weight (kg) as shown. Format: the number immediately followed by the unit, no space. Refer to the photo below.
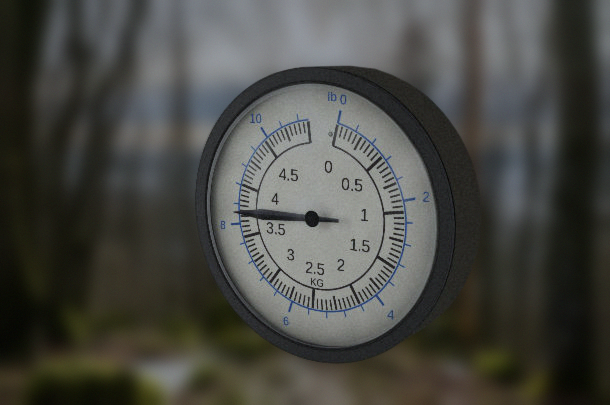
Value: 3.75kg
